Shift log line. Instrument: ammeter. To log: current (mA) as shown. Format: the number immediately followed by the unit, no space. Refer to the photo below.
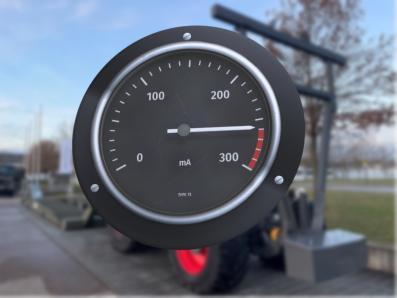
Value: 260mA
